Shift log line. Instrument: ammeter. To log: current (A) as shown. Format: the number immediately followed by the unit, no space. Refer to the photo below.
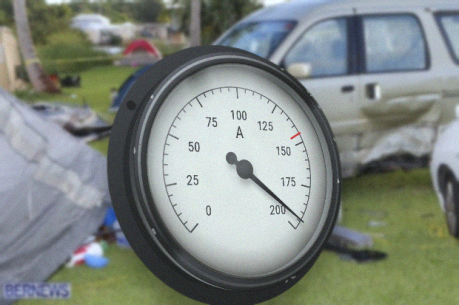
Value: 195A
